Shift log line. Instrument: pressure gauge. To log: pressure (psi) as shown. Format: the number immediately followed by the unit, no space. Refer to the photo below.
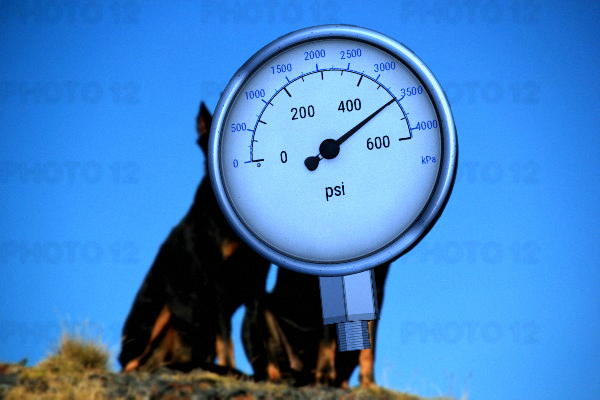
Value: 500psi
